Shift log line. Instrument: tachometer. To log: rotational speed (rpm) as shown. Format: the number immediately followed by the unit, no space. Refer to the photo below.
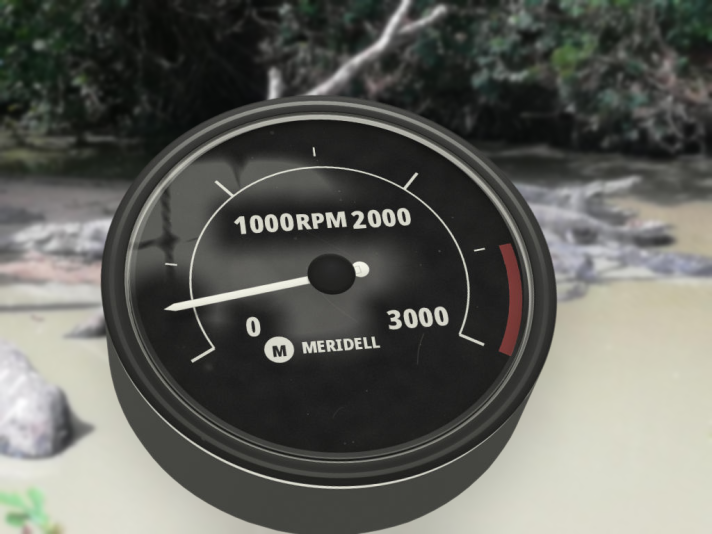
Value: 250rpm
